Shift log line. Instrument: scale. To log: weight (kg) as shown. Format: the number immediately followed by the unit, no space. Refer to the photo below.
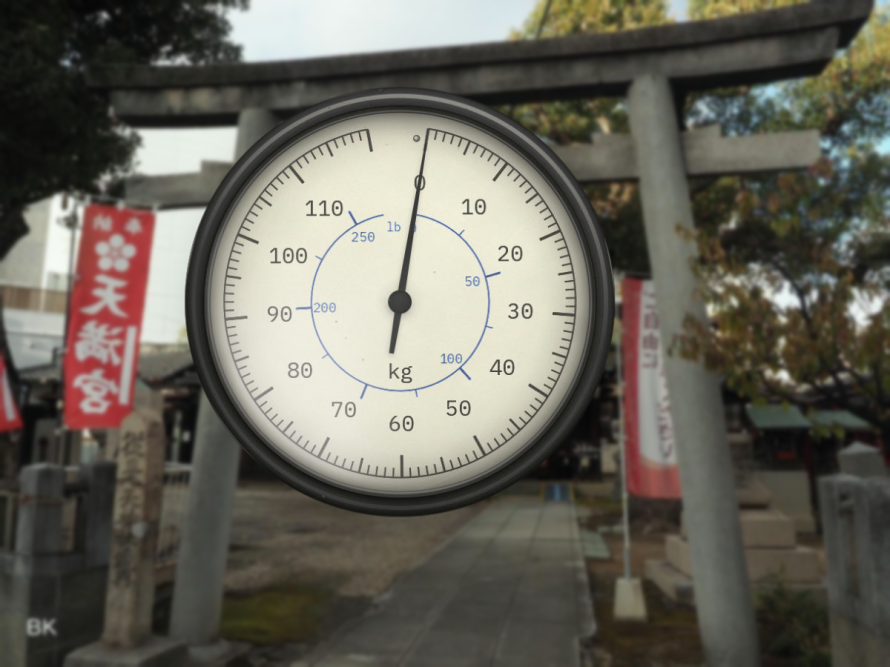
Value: 0kg
